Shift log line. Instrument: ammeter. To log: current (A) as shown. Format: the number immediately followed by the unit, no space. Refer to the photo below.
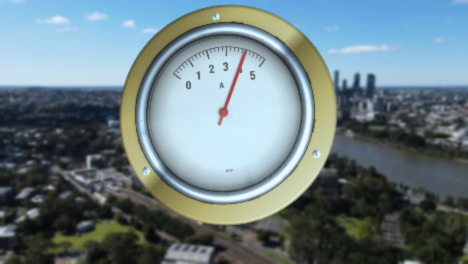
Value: 4A
